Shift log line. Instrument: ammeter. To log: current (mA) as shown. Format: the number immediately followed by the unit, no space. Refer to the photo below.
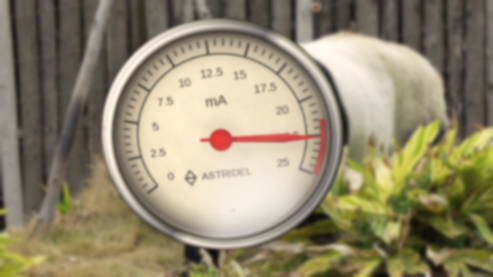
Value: 22.5mA
